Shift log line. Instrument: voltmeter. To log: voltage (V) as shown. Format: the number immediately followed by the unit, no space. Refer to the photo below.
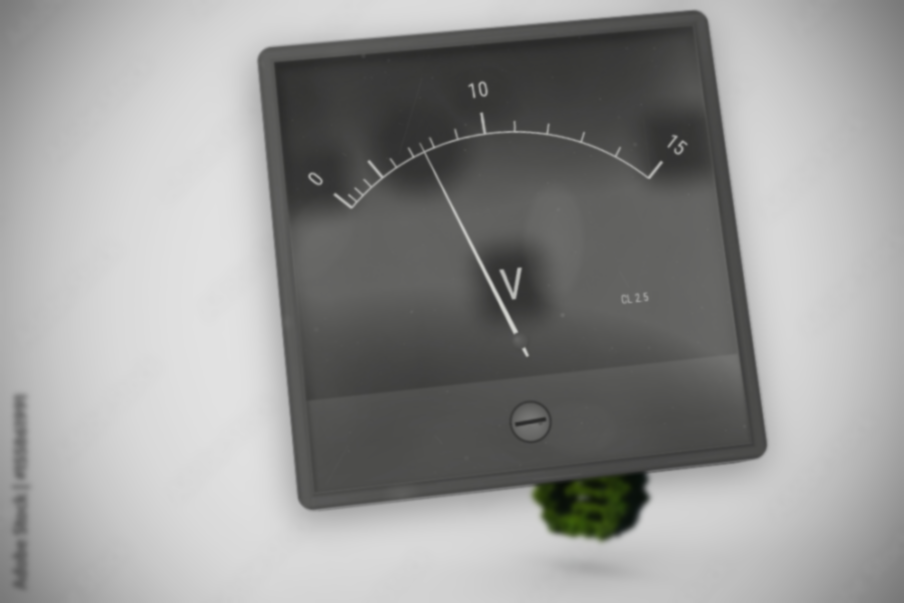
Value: 7.5V
